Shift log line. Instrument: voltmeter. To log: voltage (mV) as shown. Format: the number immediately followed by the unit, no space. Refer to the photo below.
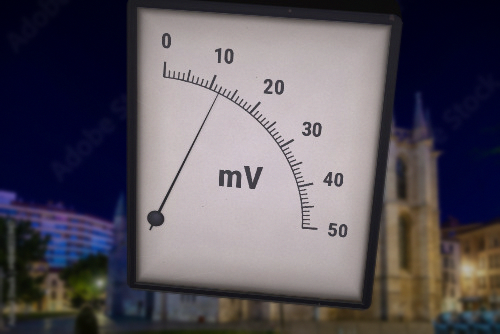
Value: 12mV
